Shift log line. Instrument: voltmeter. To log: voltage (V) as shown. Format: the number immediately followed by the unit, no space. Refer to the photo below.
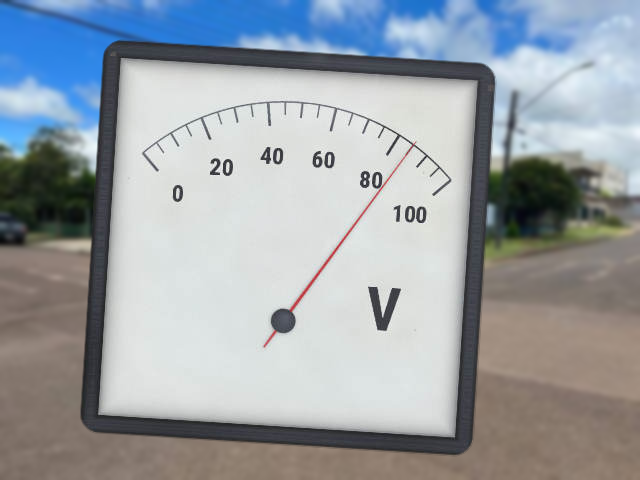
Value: 85V
